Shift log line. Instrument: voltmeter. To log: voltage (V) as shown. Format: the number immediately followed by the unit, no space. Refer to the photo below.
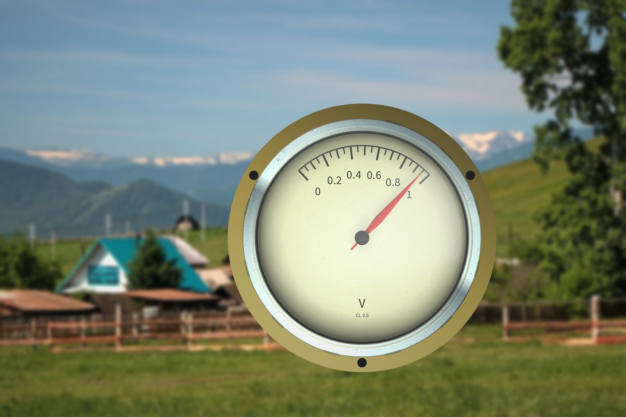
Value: 0.95V
